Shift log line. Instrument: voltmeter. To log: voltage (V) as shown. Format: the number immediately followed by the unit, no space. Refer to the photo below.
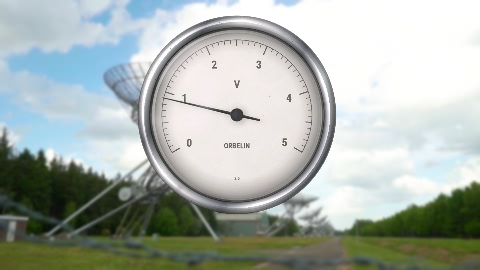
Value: 0.9V
